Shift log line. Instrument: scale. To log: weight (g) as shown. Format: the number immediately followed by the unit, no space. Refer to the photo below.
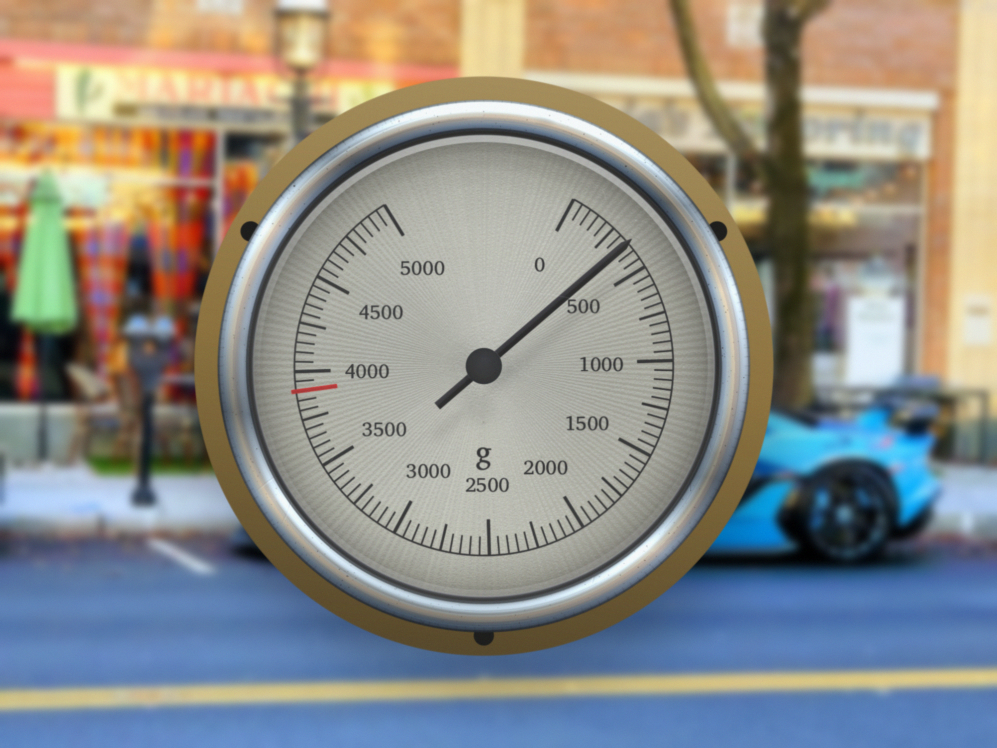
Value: 350g
